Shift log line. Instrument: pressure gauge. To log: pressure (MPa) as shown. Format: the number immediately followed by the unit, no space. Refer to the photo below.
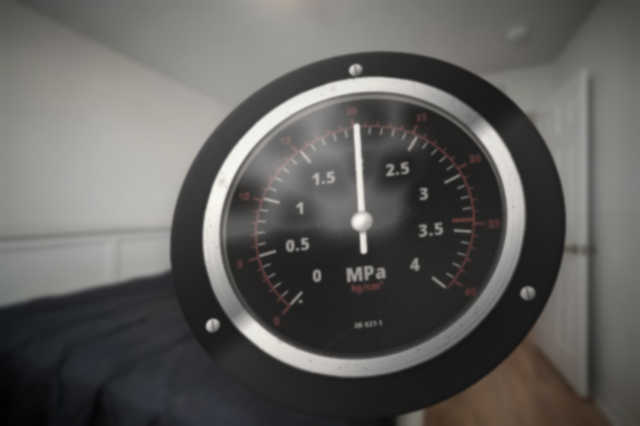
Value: 2MPa
